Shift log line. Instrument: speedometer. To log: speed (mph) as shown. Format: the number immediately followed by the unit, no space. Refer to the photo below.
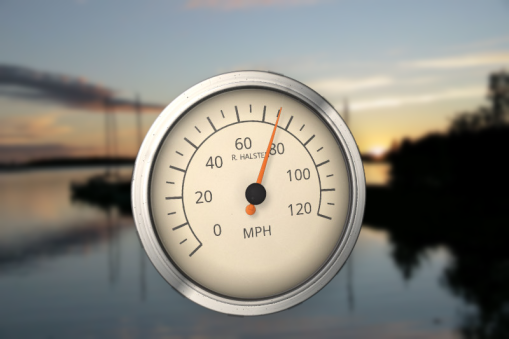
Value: 75mph
